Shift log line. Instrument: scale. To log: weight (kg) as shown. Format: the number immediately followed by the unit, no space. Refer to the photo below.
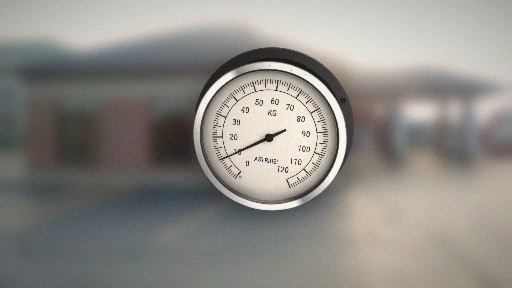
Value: 10kg
